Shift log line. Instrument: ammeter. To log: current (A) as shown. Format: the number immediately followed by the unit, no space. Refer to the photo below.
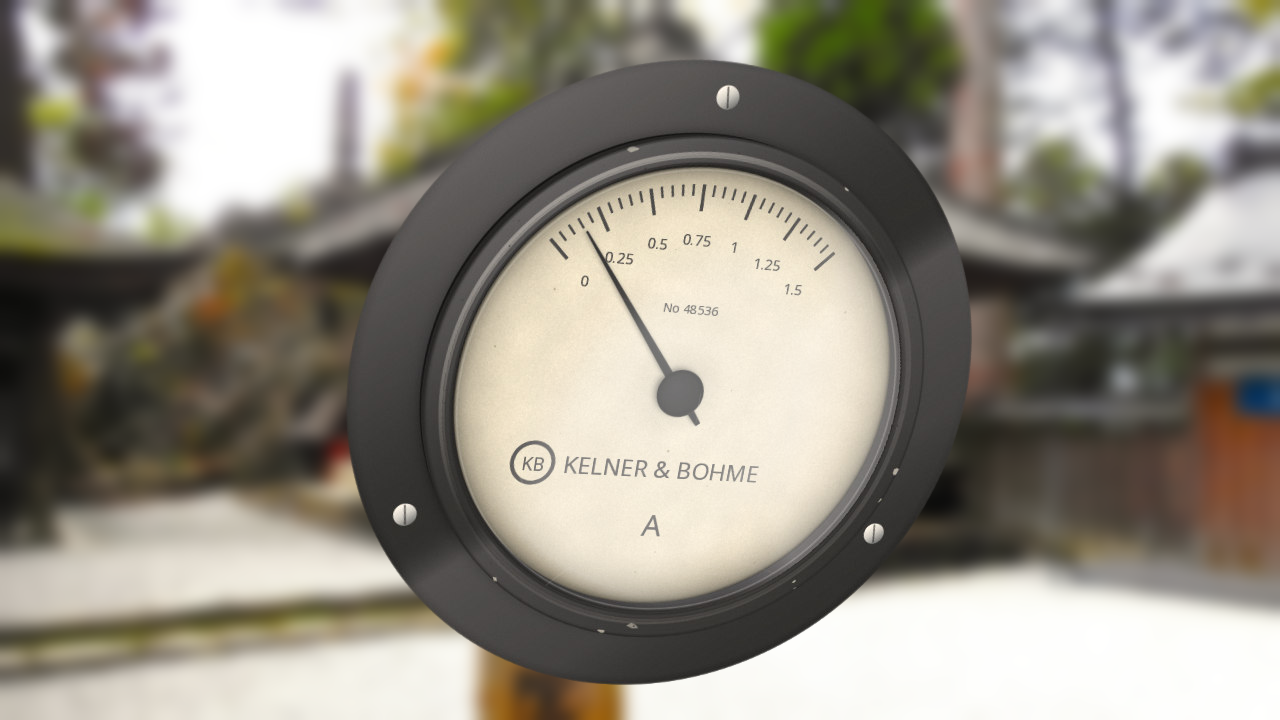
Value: 0.15A
